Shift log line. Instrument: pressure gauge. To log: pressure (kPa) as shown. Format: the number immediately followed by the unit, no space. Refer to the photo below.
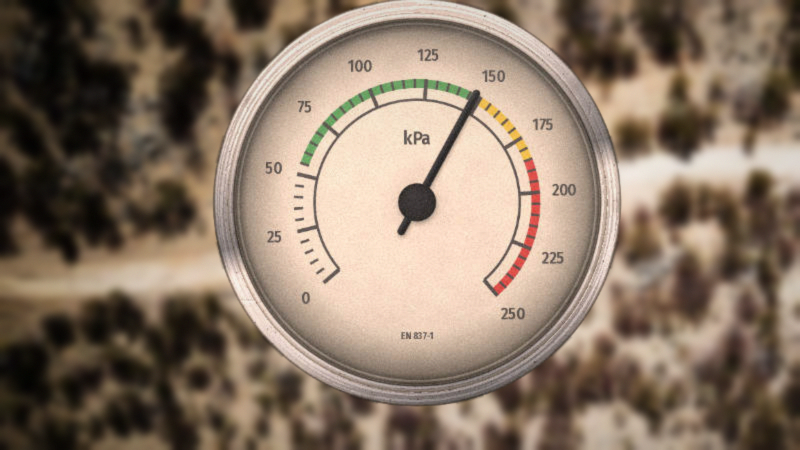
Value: 147.5kPa
